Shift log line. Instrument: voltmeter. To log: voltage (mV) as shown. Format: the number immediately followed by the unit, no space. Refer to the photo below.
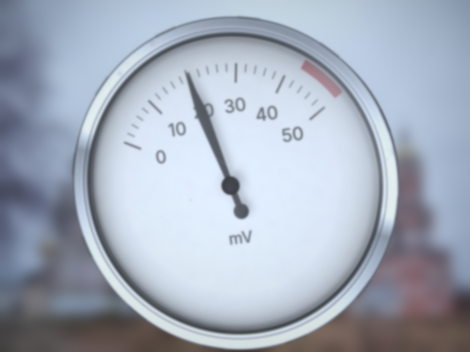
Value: 20mV
